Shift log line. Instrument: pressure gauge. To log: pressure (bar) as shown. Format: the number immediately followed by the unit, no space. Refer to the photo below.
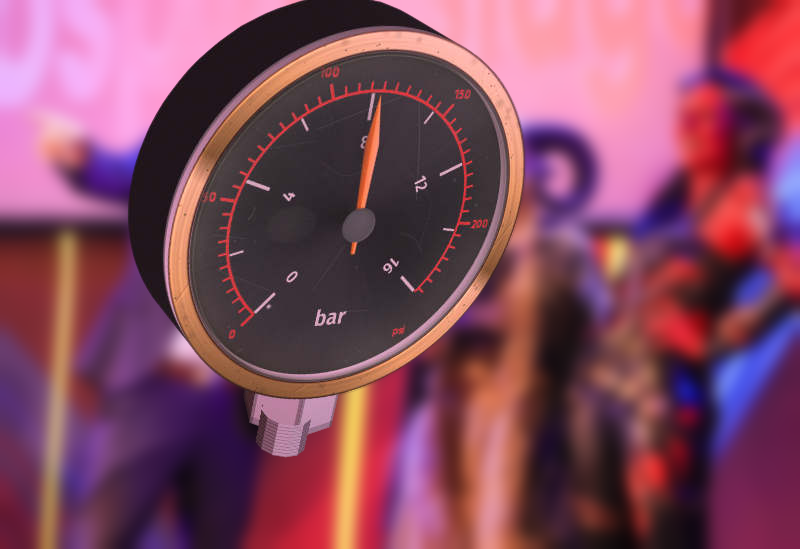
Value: 8bar
